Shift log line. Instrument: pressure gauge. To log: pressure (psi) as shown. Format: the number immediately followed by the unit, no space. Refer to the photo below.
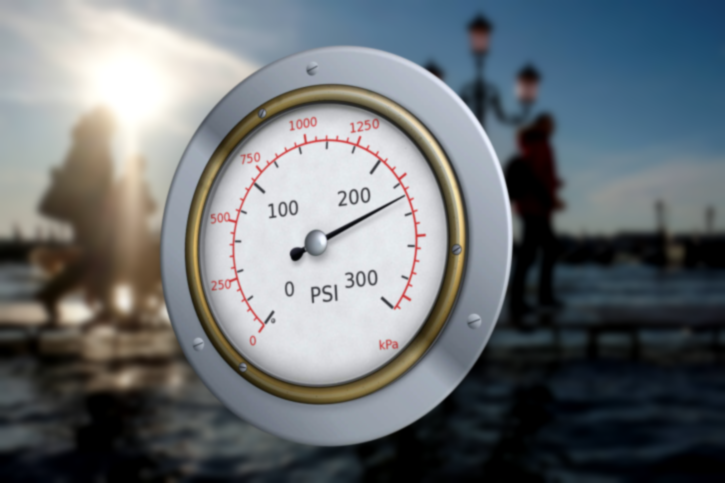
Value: 230psi
